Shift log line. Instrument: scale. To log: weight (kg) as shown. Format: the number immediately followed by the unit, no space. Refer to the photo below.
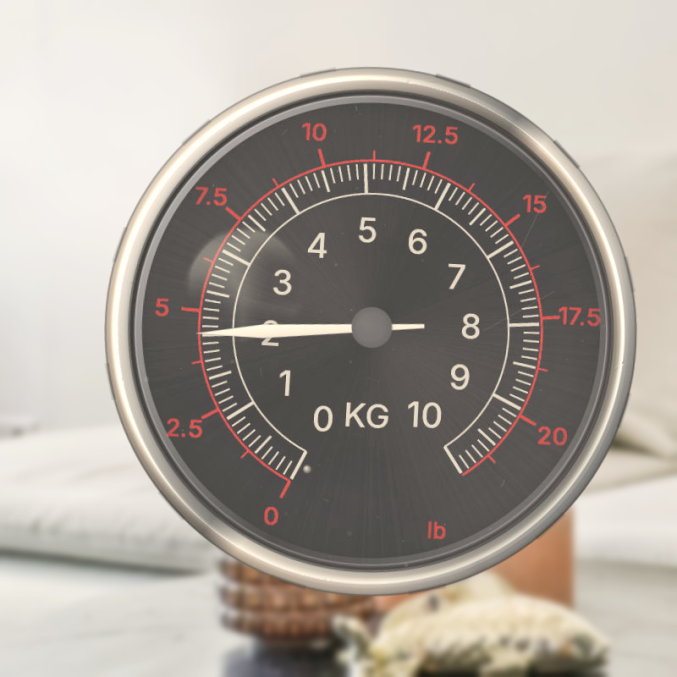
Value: 2kg
